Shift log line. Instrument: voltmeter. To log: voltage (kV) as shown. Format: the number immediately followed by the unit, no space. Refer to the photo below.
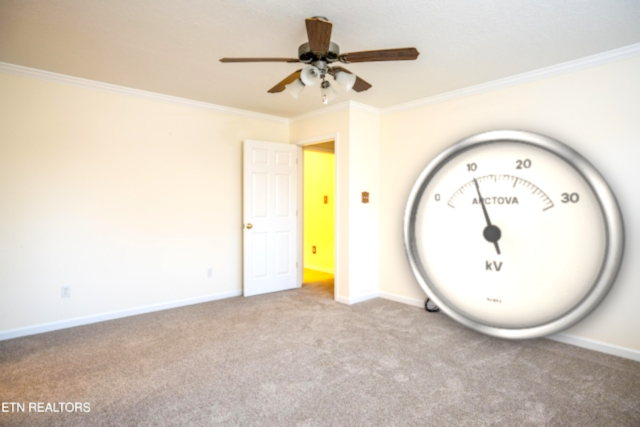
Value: 10kV
